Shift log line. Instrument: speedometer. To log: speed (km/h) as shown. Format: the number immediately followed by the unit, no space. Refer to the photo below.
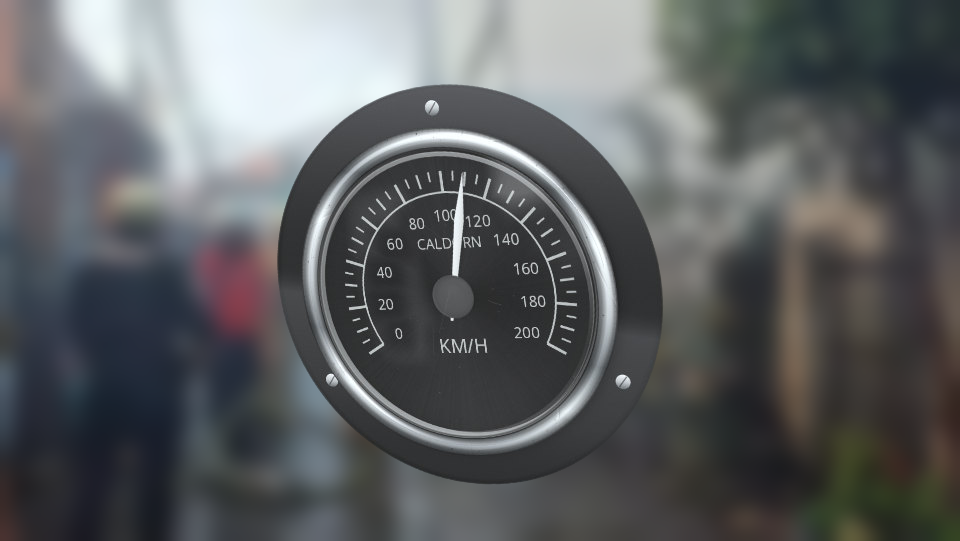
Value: 110km/h
